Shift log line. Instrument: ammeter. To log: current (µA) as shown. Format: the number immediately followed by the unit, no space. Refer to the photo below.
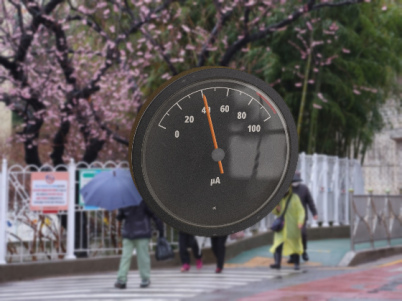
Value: 40µA
